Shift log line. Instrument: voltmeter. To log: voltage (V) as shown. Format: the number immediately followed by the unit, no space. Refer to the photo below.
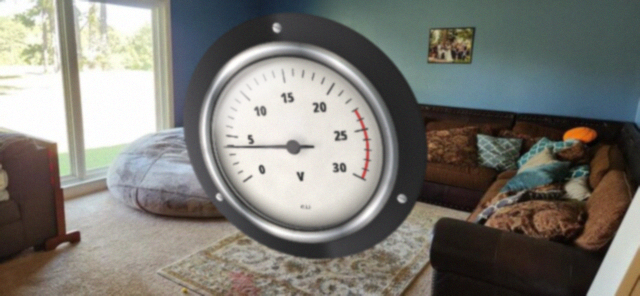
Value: 4V
